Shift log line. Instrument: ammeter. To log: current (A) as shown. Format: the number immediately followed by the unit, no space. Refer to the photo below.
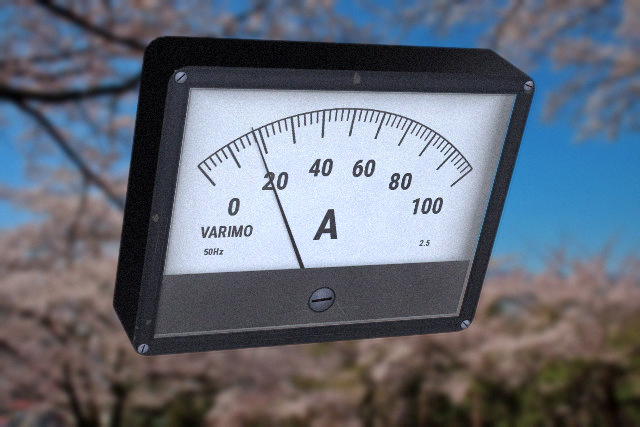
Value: 18A
